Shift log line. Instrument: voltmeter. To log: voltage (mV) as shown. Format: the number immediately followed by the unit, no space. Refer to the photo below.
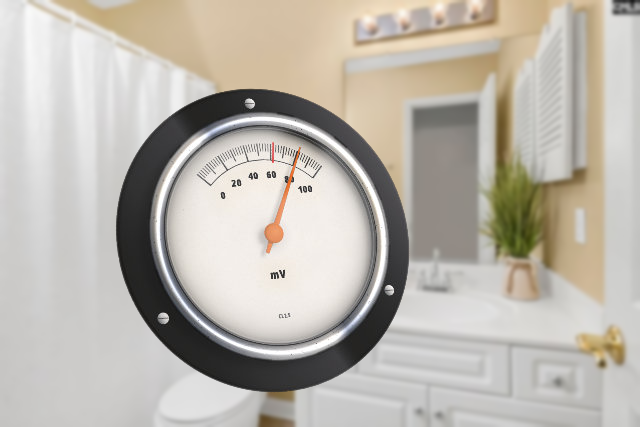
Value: 80mV
